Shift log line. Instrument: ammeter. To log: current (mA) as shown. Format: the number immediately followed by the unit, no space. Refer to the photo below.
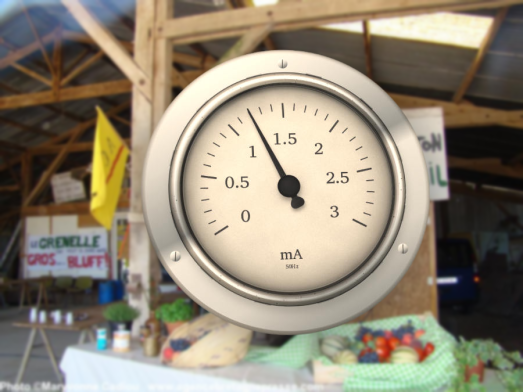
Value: 1.2mA
